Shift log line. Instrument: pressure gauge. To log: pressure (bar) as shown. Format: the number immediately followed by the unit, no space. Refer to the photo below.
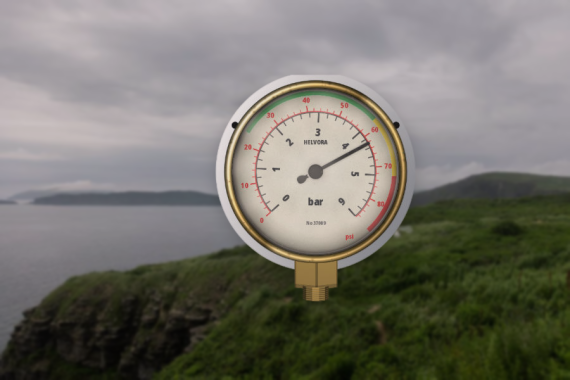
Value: 4.3bar
